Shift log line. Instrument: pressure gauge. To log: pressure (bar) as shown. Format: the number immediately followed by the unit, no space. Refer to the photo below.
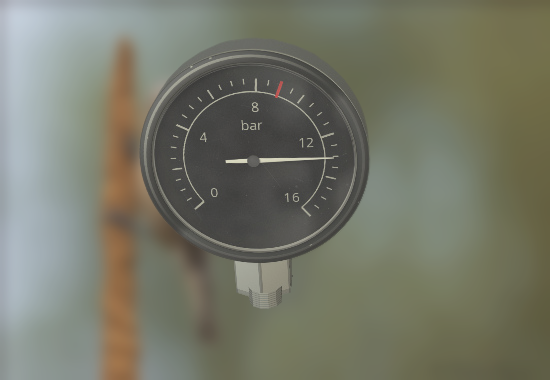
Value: 13bar
